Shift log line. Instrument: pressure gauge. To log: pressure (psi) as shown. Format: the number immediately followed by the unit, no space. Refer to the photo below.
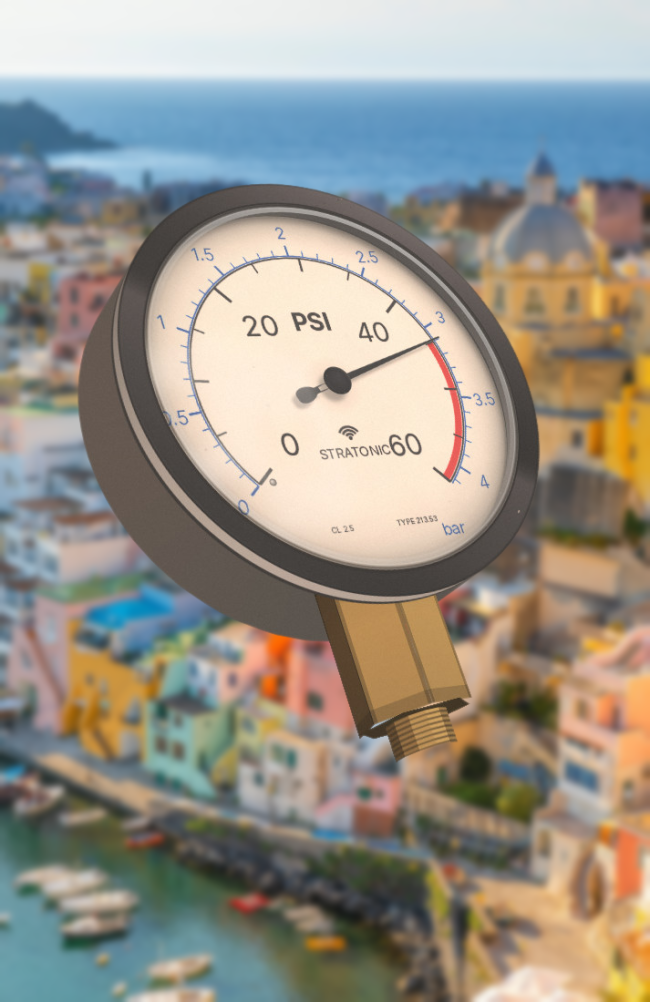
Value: 45psi
